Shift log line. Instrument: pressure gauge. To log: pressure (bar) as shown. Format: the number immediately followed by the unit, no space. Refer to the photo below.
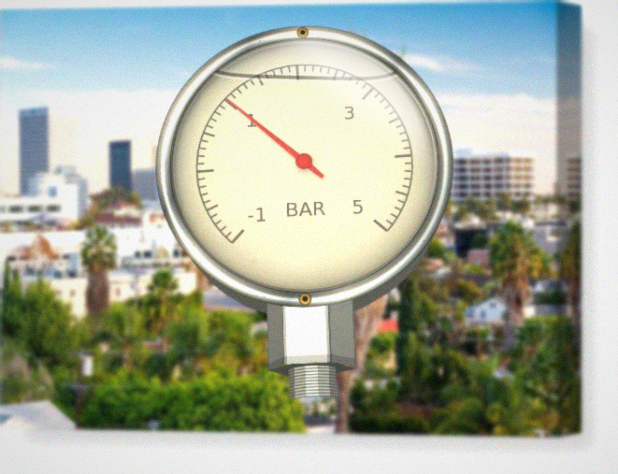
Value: 1bar
